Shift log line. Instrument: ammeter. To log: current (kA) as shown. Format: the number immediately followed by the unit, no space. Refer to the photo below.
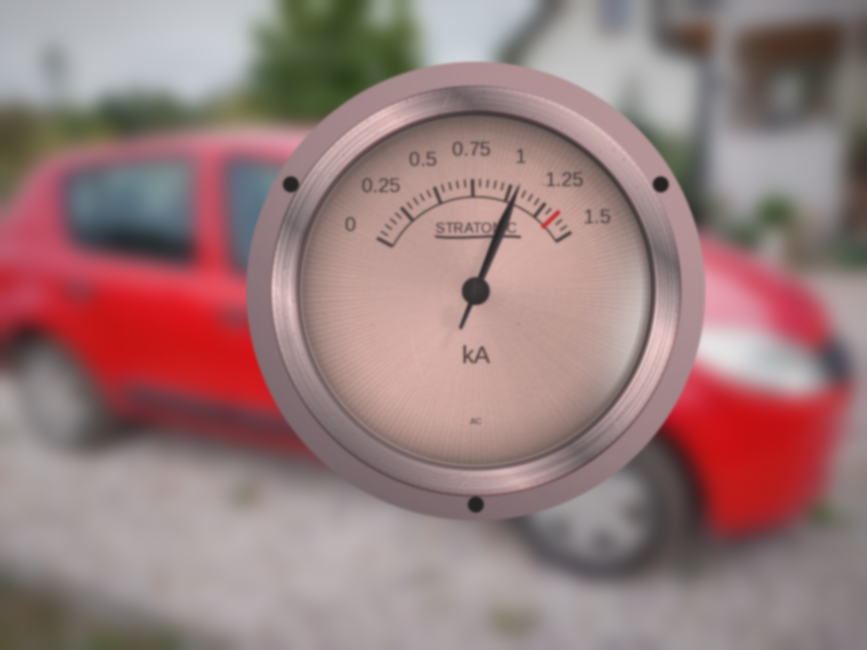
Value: 1.05kA
